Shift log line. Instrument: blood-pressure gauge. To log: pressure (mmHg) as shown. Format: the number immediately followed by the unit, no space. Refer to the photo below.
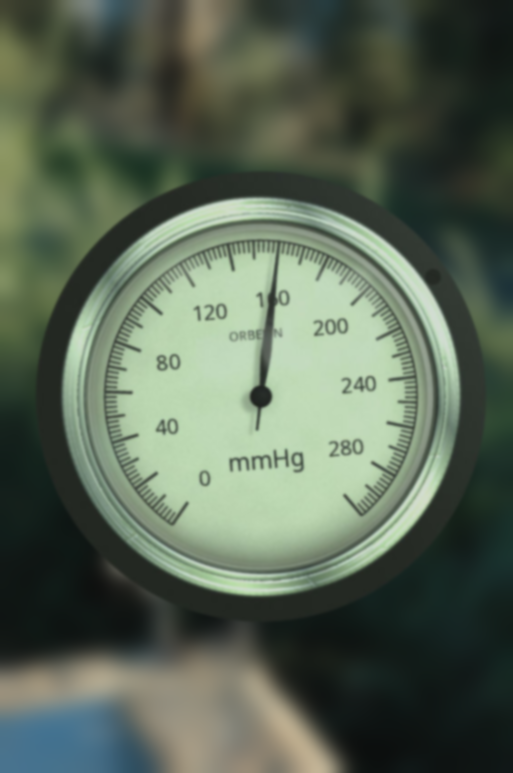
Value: 160mmHg
